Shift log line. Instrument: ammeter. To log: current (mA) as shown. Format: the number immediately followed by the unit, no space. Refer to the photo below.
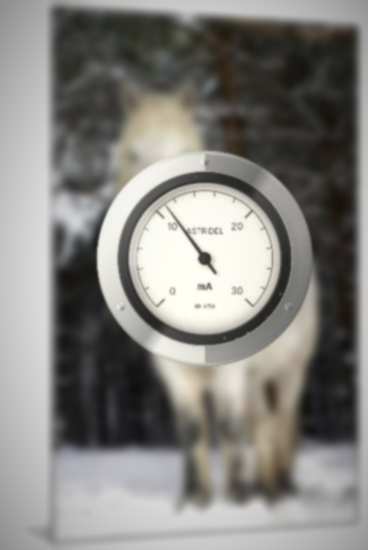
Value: 11mA
